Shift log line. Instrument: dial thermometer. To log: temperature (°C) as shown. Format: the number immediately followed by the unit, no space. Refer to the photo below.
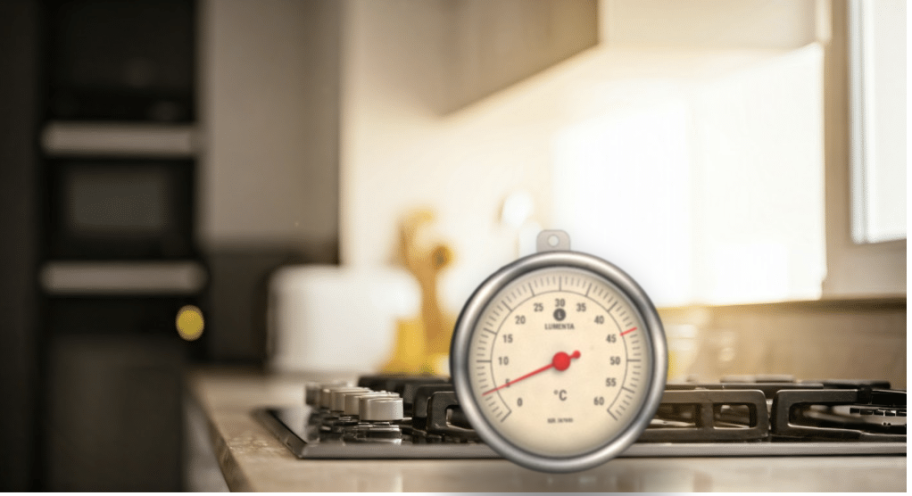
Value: 5°C
